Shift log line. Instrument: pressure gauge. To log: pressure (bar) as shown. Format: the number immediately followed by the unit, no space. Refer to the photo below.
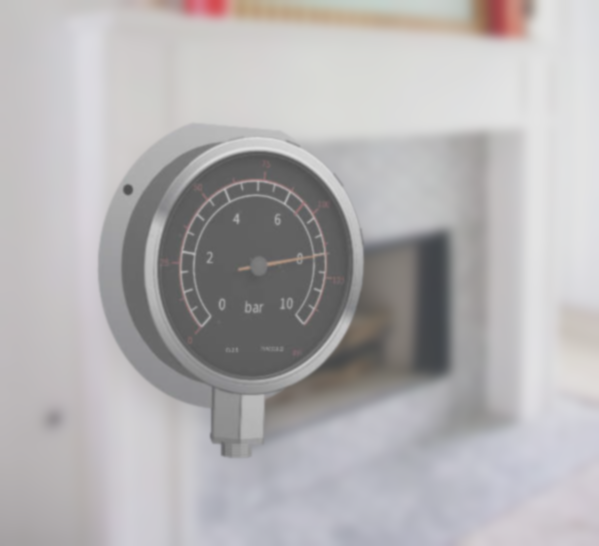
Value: 8bar
